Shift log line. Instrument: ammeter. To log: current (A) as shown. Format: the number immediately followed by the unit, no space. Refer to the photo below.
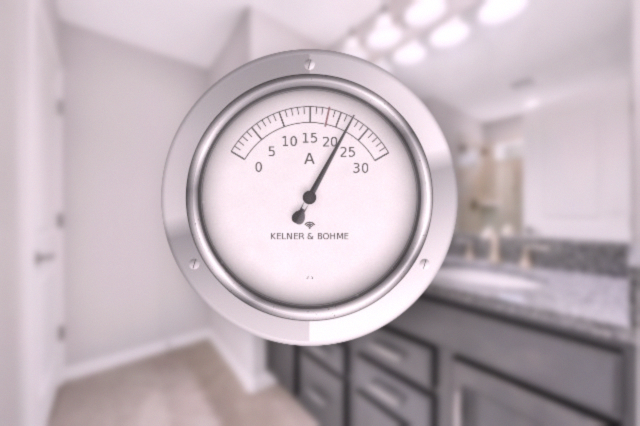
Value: 22A
